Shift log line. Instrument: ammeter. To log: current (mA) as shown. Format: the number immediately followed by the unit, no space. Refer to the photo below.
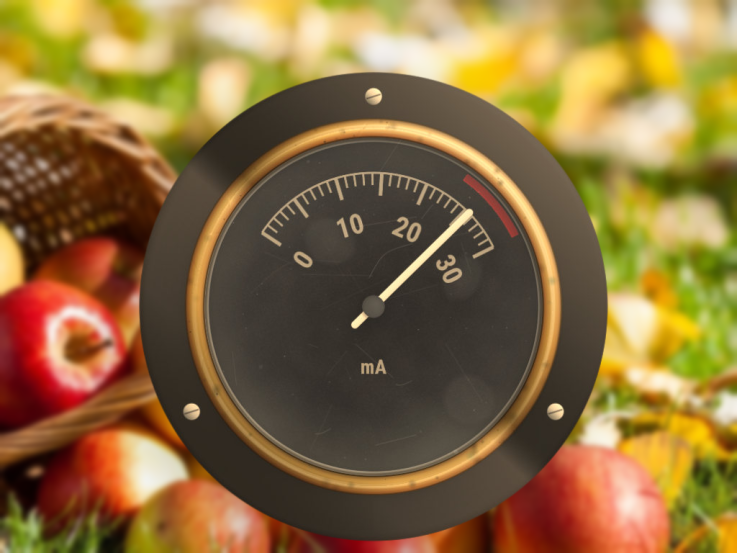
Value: 25.5mA
